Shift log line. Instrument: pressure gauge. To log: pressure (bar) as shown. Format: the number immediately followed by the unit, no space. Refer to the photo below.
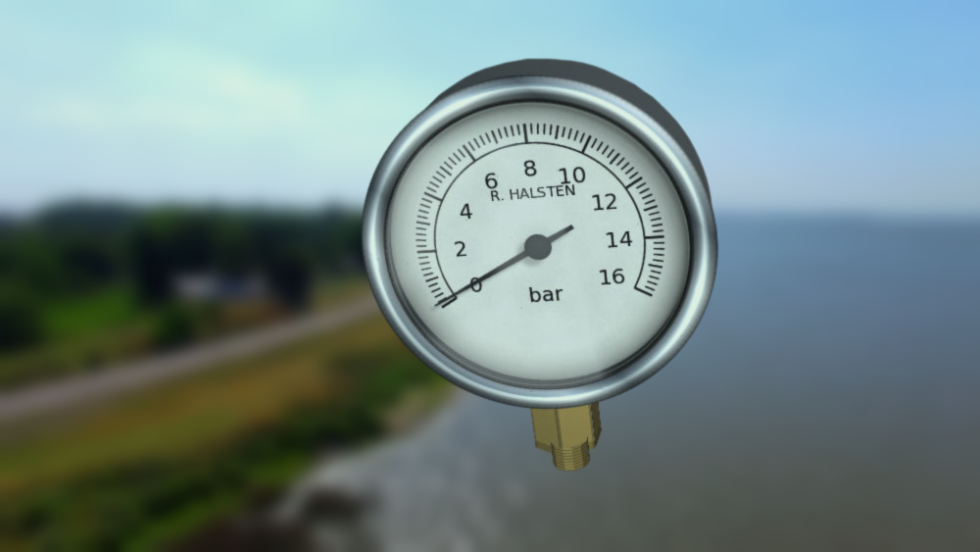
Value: 0.2bar
